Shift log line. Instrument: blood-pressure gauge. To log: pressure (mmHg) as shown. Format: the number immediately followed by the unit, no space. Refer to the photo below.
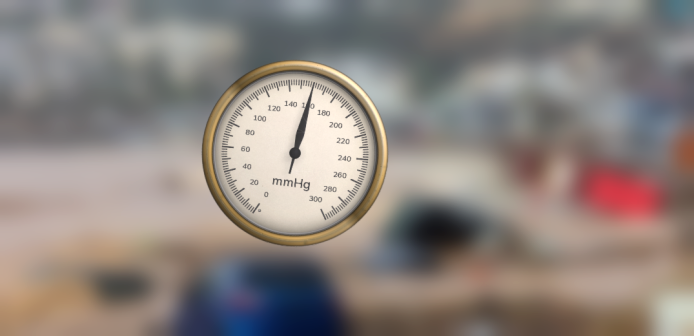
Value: 160mmHg
